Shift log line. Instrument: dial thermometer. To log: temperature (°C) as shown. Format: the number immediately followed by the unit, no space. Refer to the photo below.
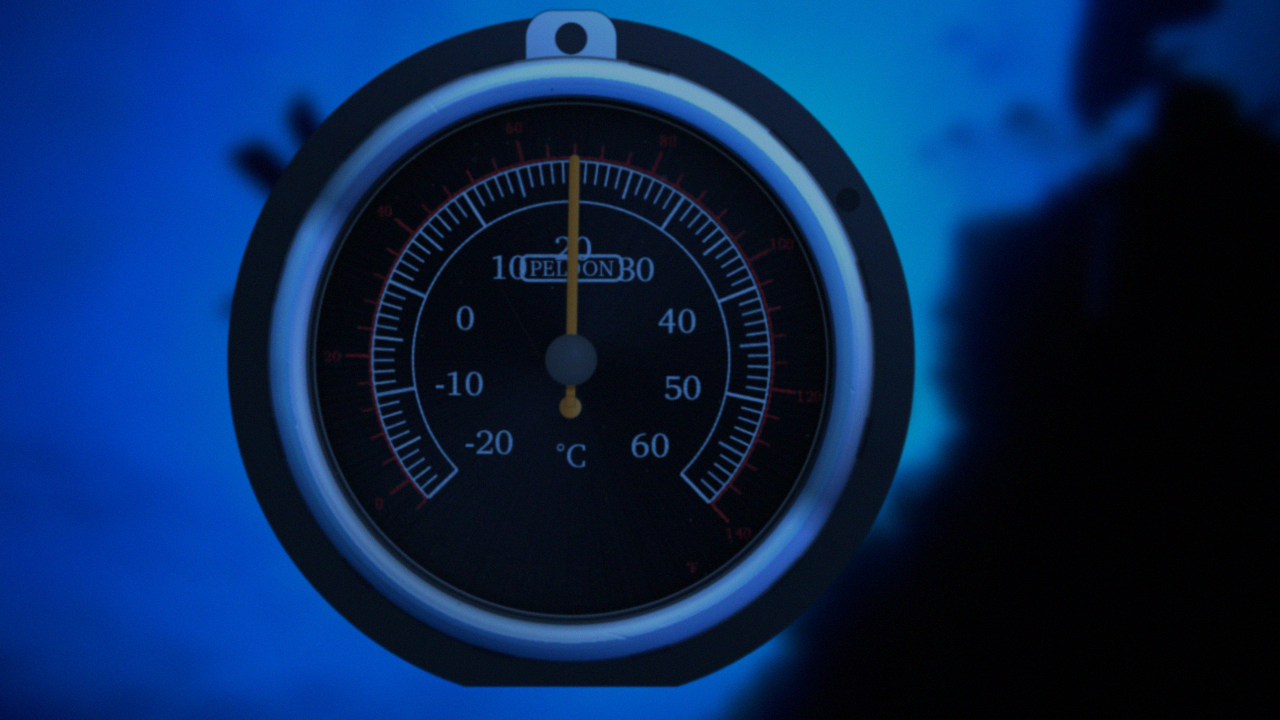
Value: 20°C
